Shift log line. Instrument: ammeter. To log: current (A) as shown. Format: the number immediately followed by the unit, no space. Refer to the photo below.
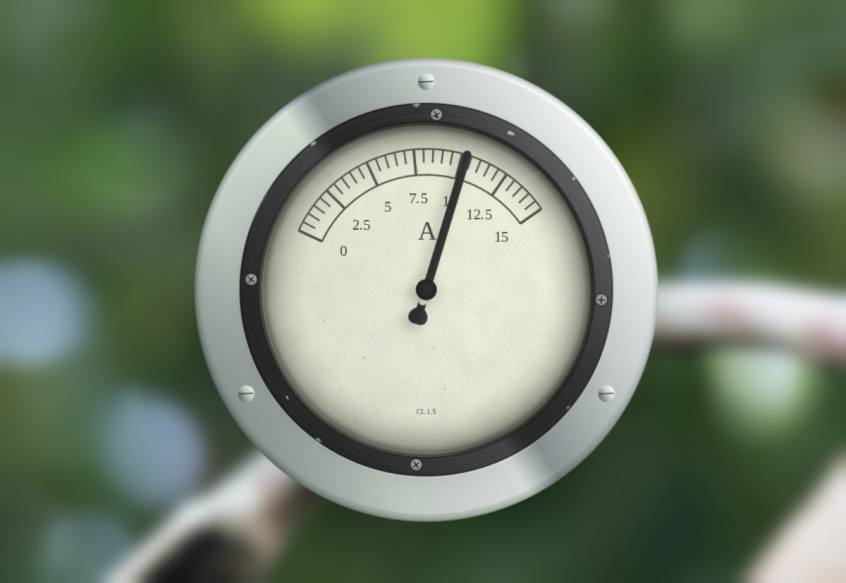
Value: 10.25A
